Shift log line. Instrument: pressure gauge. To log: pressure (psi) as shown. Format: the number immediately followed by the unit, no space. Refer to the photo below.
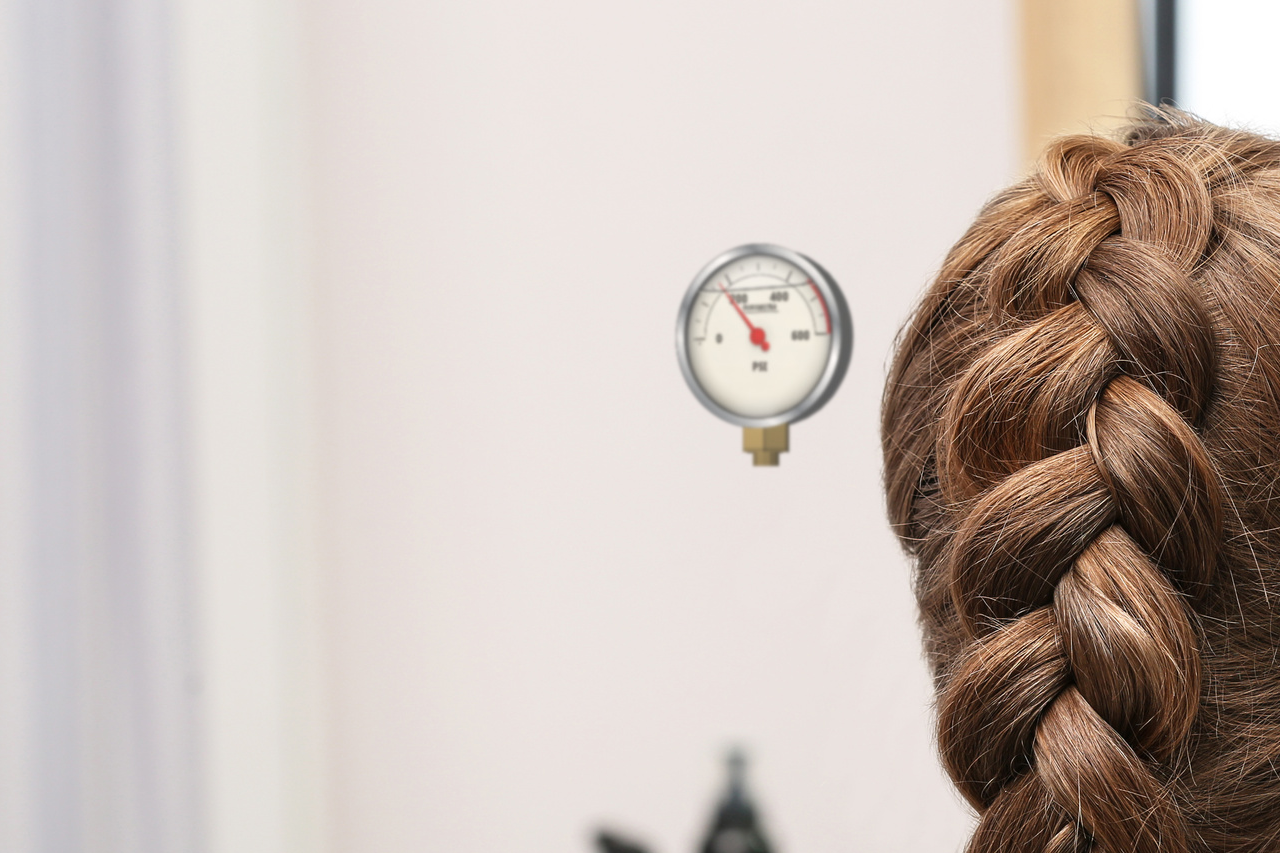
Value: 175psi
